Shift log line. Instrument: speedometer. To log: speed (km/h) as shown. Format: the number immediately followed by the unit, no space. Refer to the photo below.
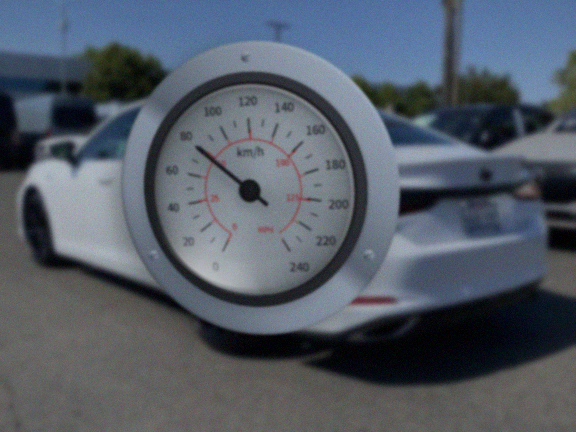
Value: 80km/h
